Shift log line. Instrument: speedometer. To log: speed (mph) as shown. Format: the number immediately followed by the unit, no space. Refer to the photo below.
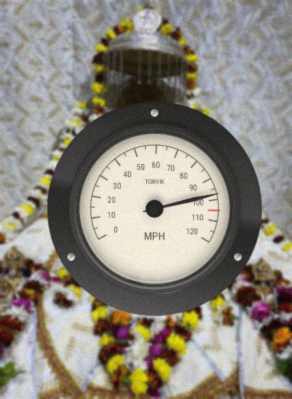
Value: 97.5mph
